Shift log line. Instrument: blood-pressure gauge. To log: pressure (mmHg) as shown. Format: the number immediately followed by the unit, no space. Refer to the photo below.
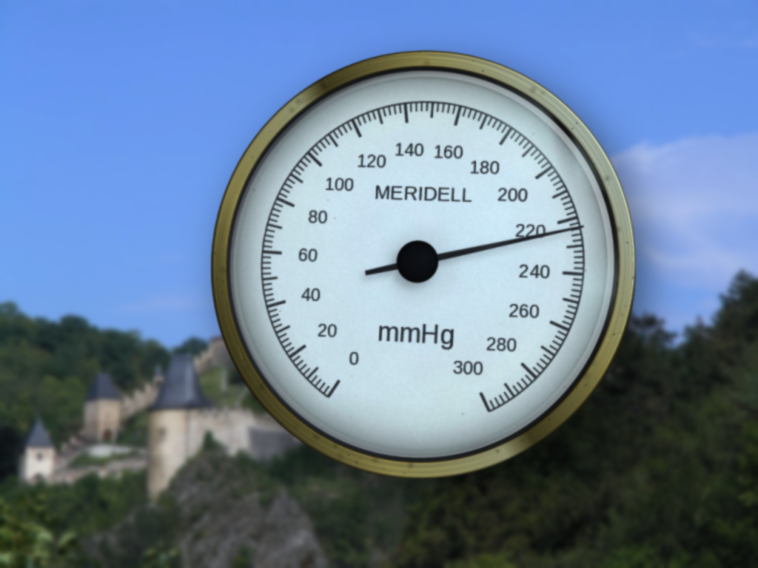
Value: 224mmHg
